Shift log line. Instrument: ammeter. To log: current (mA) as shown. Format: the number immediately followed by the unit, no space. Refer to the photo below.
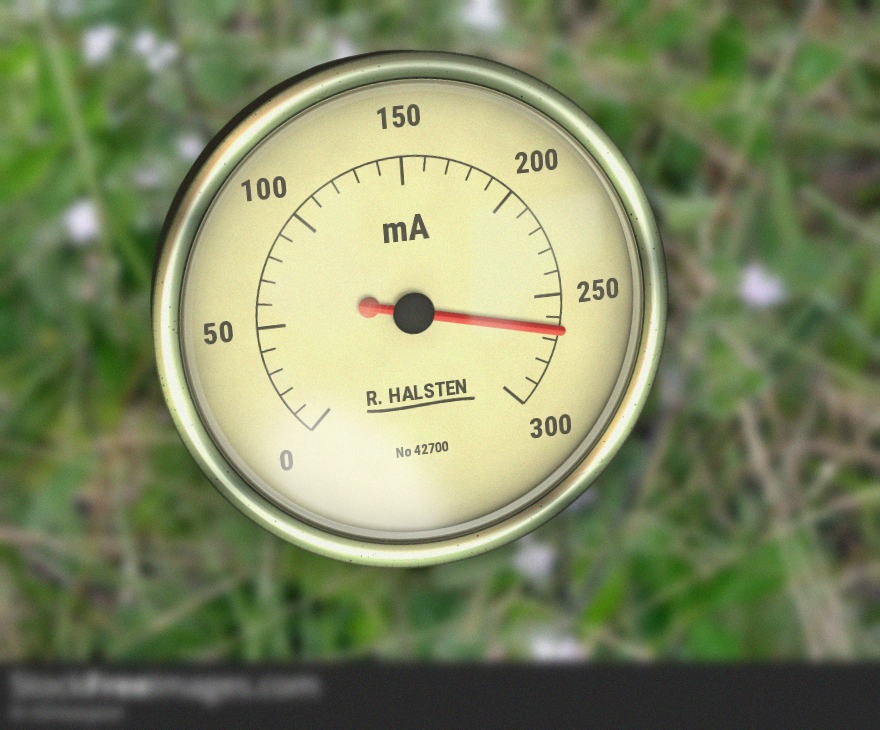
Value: 265mA
